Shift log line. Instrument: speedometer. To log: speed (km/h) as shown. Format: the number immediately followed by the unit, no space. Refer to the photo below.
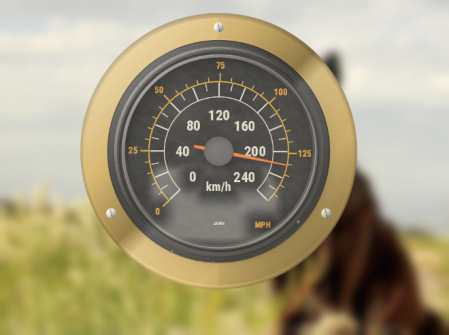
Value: 210km/h
